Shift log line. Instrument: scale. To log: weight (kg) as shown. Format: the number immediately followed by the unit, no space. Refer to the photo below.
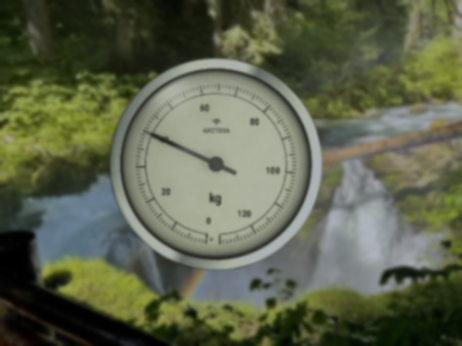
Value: 40kg
